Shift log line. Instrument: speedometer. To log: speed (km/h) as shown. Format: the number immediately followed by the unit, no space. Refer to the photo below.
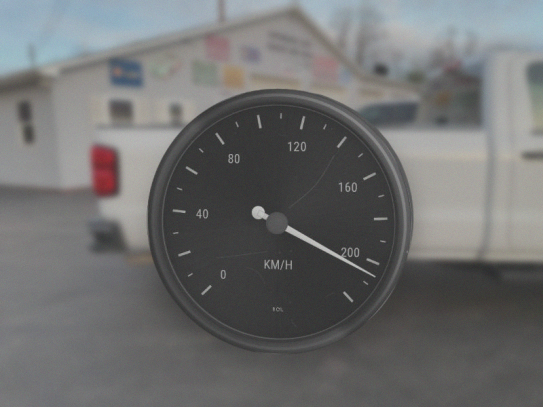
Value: 205km/h
